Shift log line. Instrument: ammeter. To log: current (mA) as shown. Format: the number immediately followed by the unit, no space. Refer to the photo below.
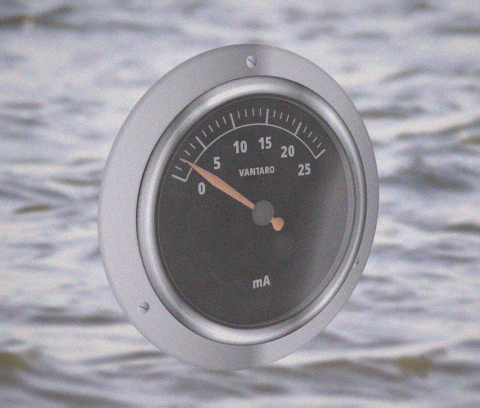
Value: 2mA
